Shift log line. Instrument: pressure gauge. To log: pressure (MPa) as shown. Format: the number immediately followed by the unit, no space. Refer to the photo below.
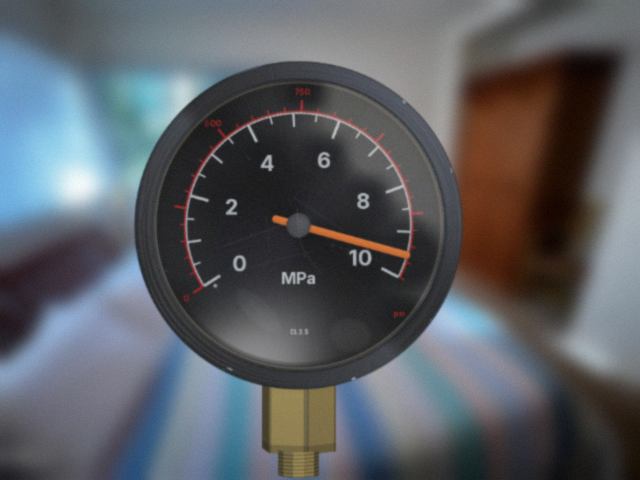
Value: 9.5MPa
